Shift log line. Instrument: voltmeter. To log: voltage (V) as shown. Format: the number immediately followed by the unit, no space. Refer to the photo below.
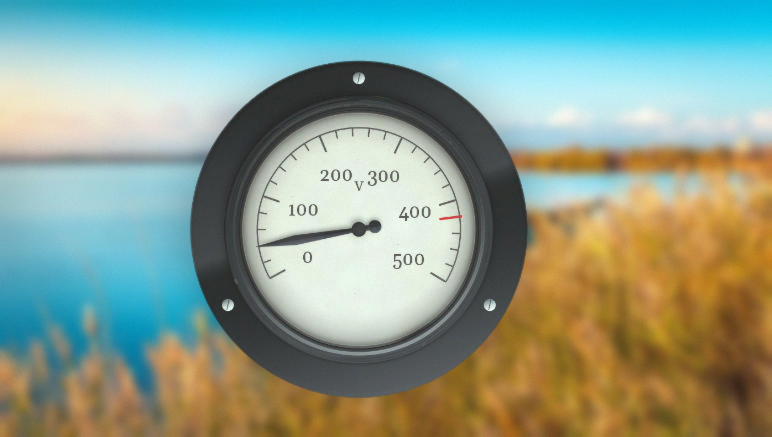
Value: 40V
